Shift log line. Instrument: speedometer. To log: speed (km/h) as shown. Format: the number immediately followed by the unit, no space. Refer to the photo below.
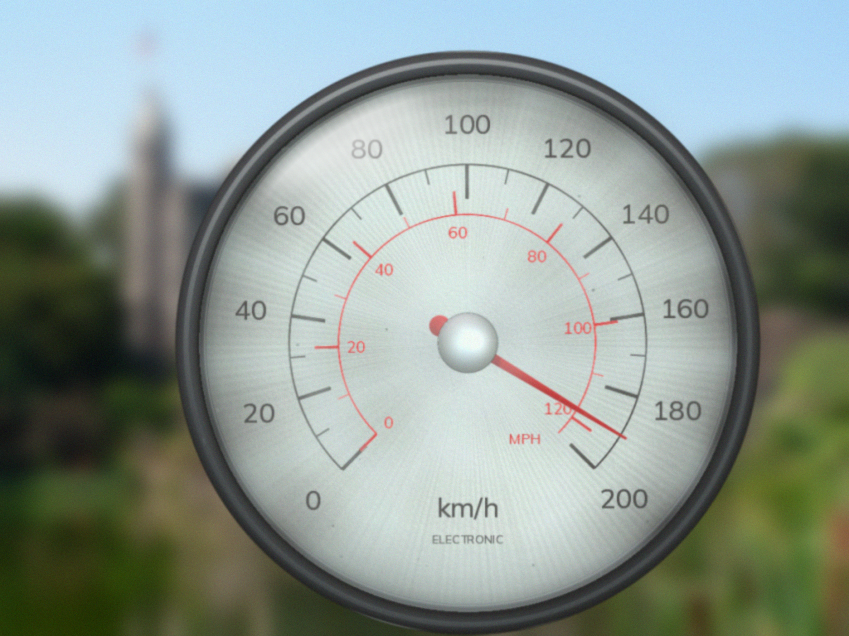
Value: 190km/h
